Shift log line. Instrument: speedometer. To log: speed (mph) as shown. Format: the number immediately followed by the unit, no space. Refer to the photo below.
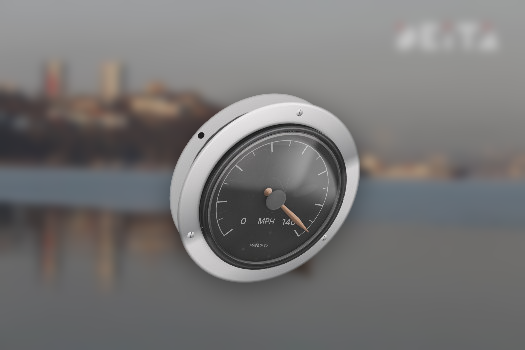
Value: 135mph
